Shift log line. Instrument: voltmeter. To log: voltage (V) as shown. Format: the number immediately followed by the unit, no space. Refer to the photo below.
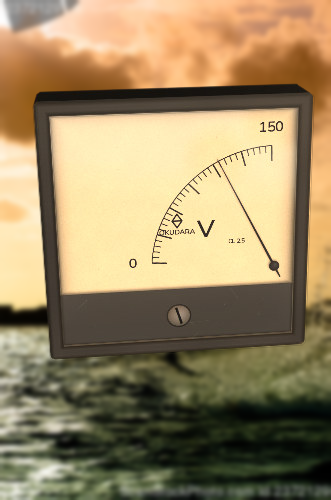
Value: 105V
